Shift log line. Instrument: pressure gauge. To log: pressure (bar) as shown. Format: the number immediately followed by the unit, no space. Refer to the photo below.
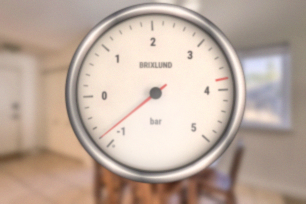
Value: -0.8bar
